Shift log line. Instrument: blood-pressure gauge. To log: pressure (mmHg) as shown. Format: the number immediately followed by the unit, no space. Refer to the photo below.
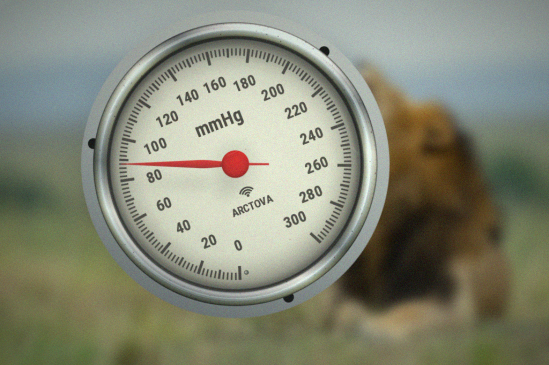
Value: 88mmHg
